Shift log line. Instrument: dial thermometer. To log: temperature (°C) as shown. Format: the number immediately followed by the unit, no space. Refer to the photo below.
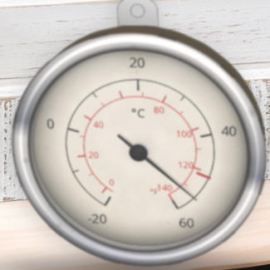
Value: 55°C
